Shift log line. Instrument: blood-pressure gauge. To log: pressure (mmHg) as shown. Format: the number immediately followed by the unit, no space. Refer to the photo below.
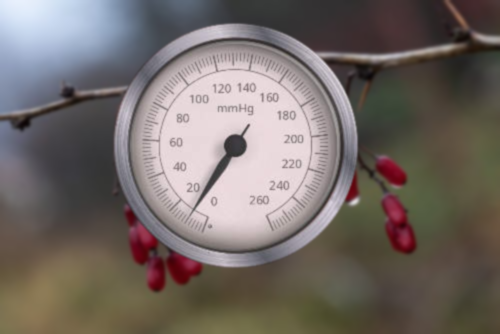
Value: 10mmHg
